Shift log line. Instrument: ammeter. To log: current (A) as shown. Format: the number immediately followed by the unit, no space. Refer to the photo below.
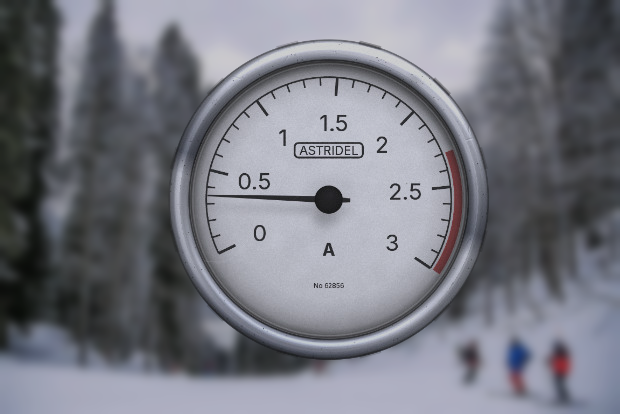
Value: 0.35A
